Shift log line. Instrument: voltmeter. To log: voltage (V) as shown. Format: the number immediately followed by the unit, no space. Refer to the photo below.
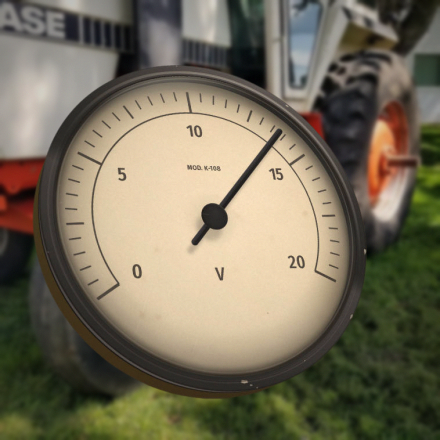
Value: 13.75V
